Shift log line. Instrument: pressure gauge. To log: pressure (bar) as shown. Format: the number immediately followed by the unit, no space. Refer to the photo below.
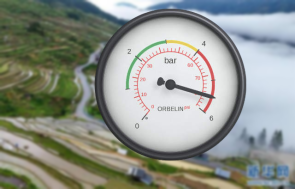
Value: 5.5bar
